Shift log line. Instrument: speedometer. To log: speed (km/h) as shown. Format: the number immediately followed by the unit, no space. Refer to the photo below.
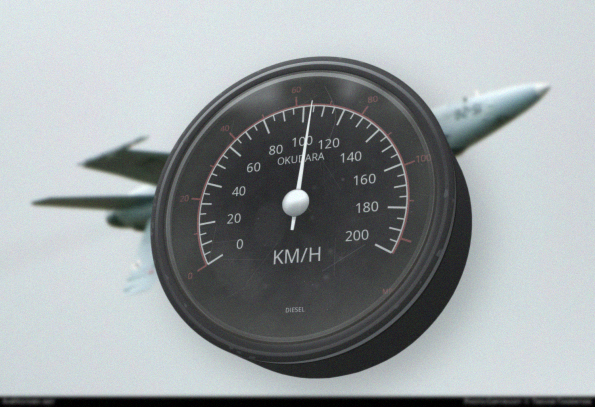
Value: 105km/h
